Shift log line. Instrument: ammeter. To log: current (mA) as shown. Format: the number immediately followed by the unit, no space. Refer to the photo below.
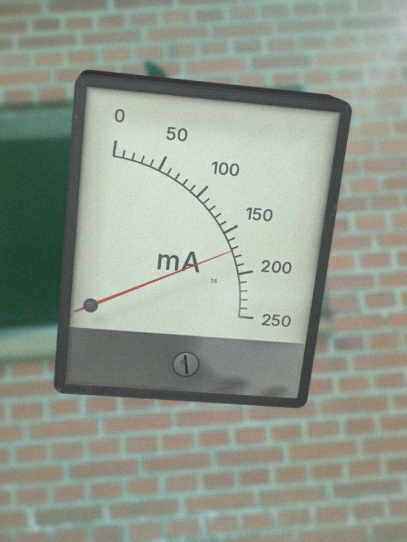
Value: 170mA
